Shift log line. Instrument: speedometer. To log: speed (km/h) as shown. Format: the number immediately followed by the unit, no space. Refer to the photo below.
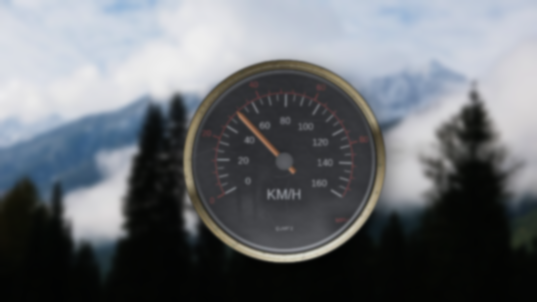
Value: 50km/h
